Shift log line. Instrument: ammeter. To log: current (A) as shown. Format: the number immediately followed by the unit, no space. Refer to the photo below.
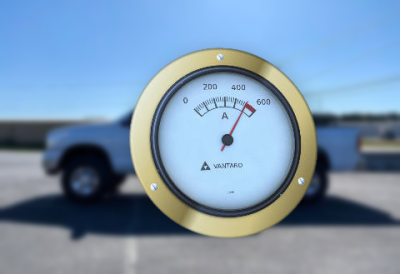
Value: 500A
